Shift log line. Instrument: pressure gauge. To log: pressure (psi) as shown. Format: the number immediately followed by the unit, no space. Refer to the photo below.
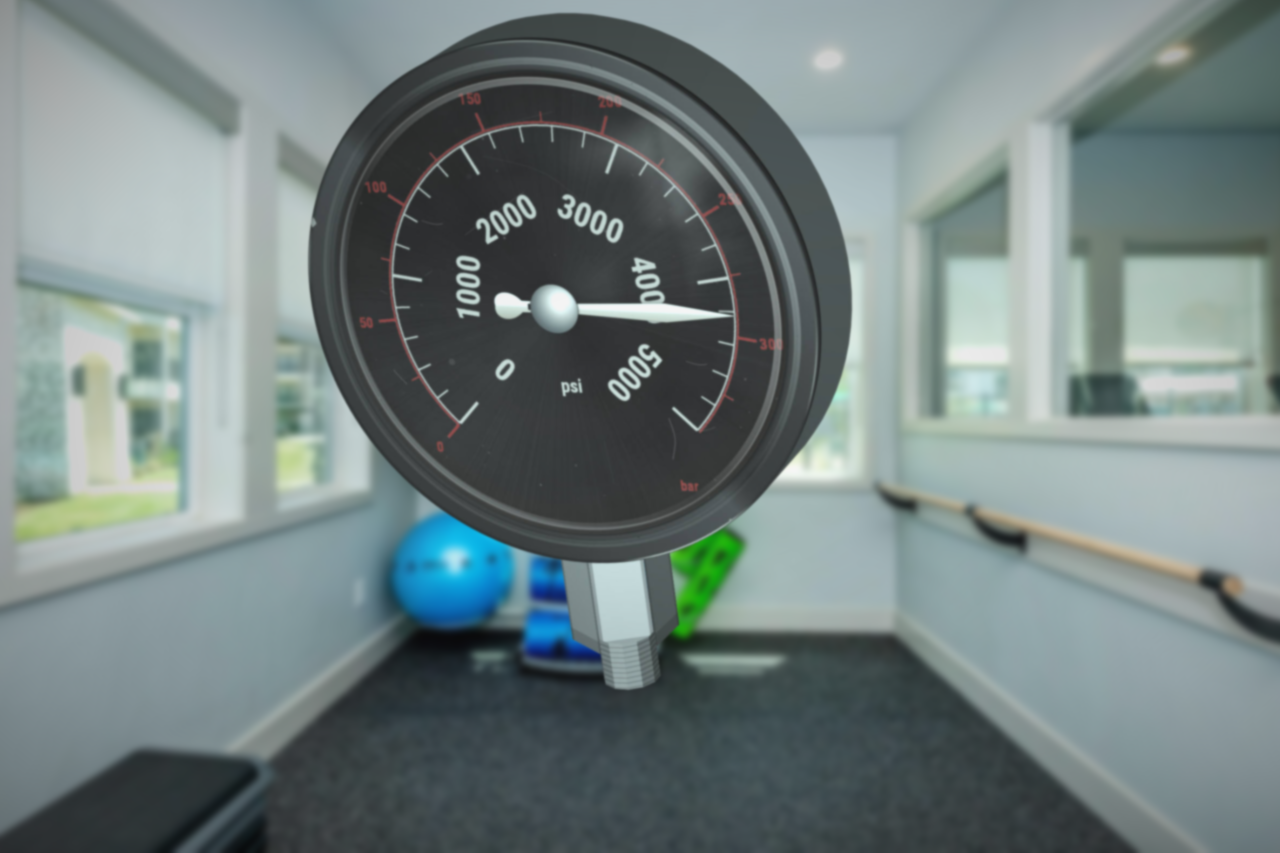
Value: 4200psi
